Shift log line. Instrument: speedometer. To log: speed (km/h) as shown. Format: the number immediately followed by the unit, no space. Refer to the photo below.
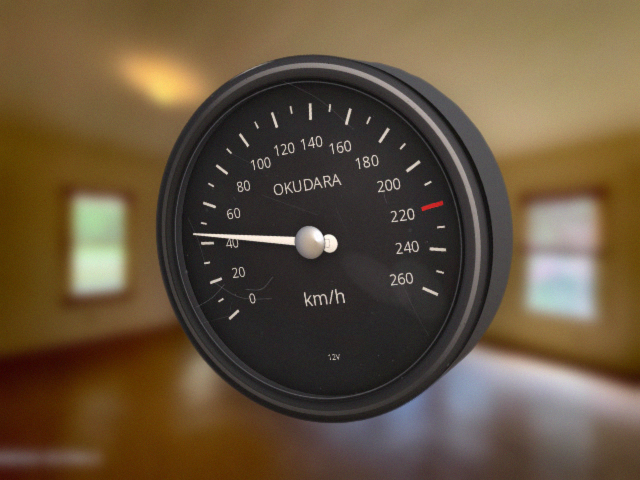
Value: 45km/h
